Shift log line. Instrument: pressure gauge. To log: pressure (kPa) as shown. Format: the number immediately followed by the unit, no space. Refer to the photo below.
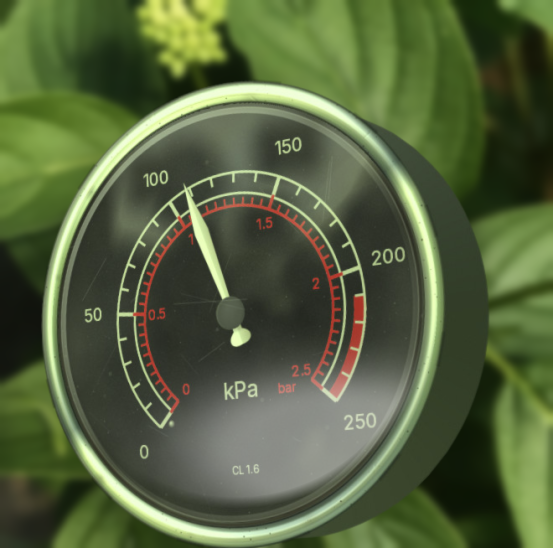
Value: 110kPa
